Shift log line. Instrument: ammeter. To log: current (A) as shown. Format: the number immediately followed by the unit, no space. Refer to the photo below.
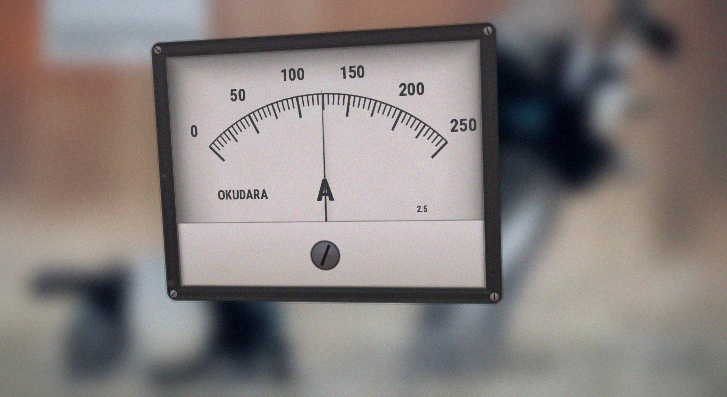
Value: 125A
